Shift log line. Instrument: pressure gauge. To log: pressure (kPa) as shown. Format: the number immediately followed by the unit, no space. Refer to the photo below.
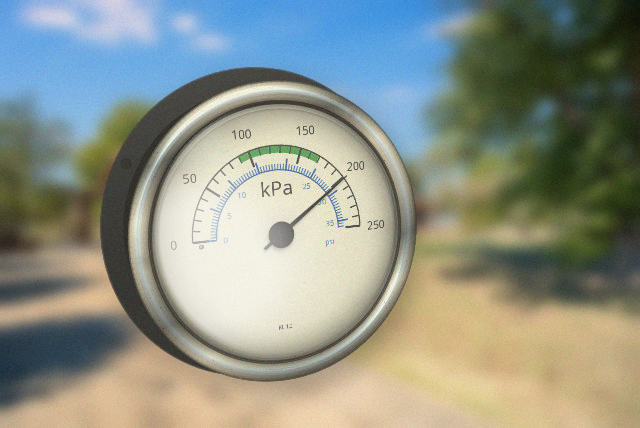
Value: 200kPa
